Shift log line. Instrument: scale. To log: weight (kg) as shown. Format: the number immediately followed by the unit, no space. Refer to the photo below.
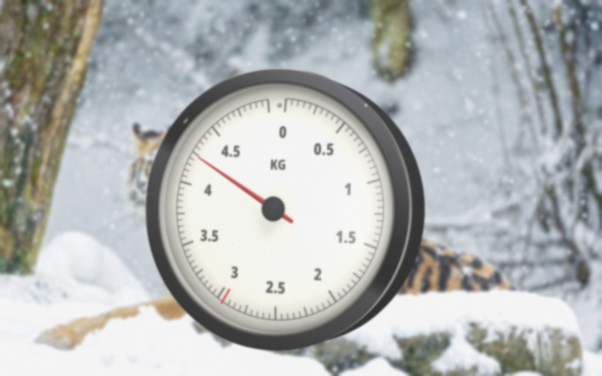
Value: 4.25kg
